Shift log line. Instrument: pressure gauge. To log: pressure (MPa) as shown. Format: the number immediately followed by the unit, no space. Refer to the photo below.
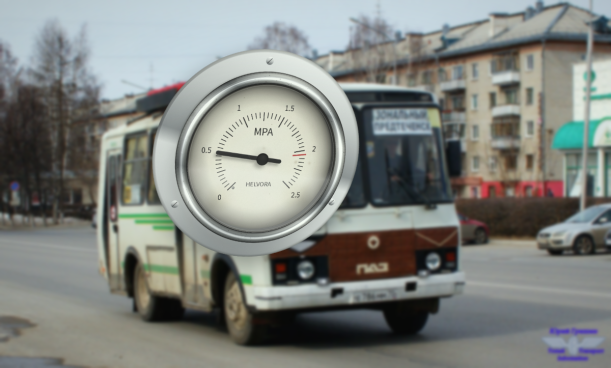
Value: 0.5MPa
